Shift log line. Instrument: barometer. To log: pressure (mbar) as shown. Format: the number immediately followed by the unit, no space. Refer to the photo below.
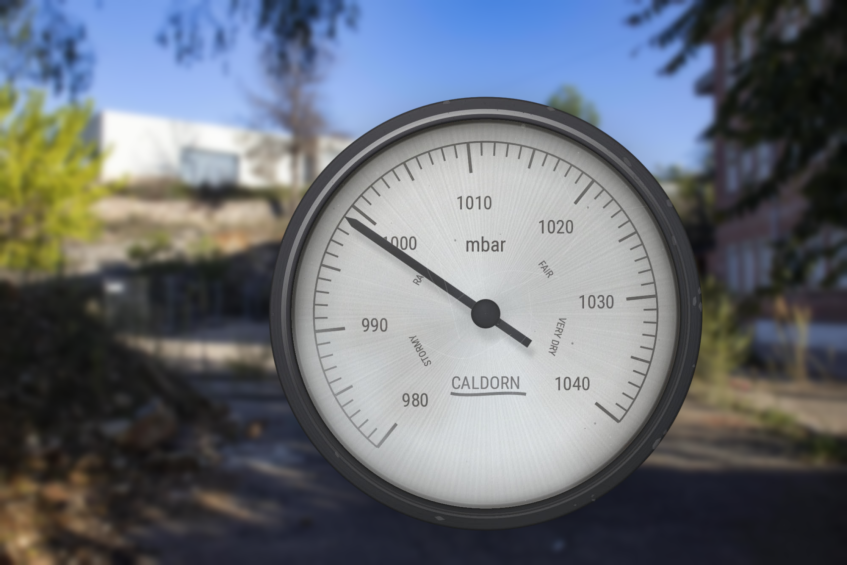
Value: 999mbar
